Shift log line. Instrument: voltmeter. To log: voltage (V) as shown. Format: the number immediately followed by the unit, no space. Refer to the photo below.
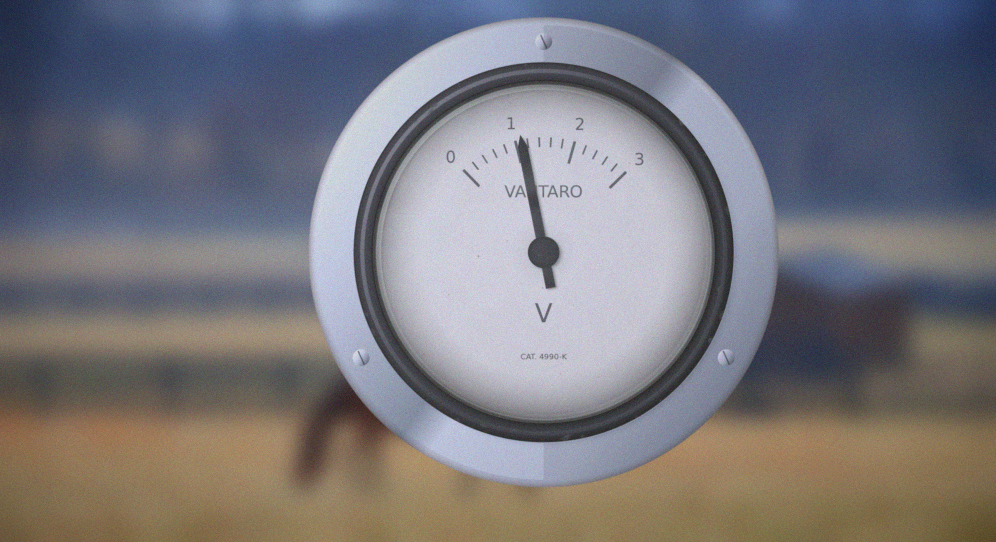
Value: 1.1V
